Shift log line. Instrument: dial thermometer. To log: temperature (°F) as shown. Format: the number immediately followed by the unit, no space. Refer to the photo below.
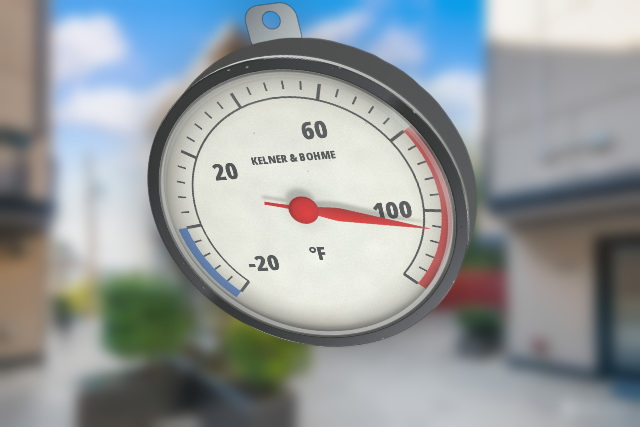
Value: 104°F
